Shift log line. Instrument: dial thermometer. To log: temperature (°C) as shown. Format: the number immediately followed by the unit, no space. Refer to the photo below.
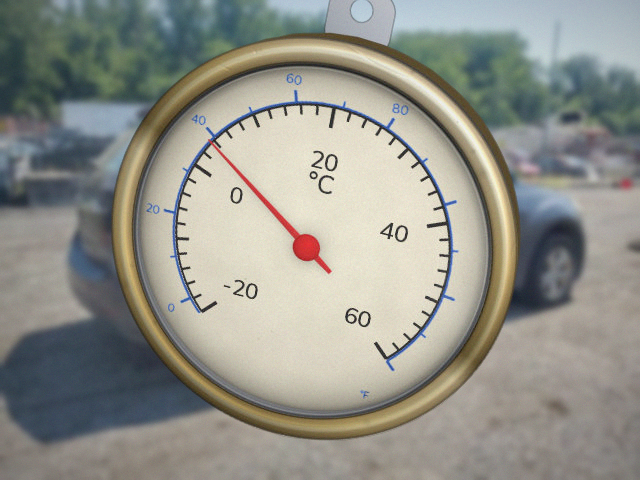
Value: 4°C
